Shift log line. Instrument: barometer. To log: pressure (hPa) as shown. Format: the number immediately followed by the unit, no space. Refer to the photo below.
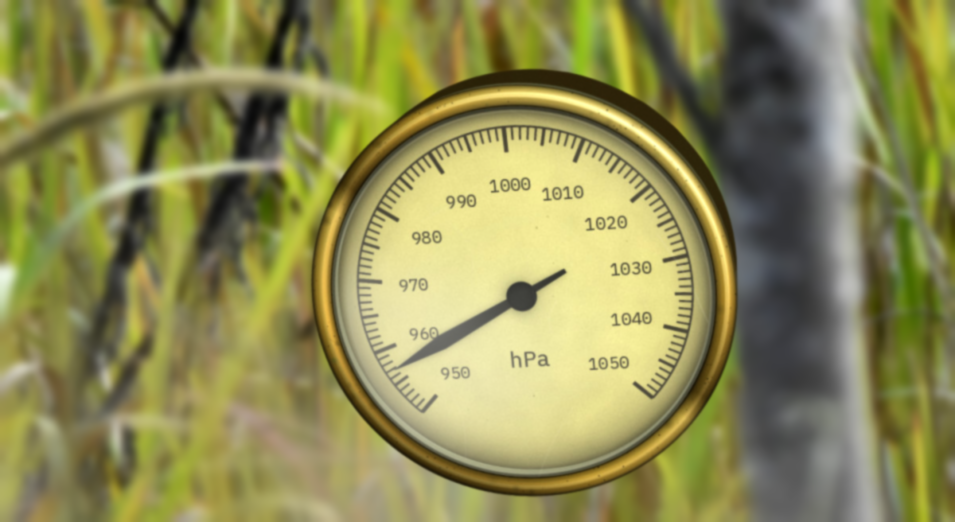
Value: 957hPa
